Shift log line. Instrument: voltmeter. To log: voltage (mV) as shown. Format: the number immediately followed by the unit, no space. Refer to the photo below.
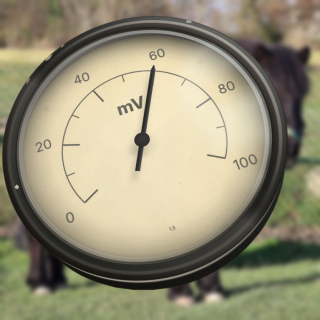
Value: 60mV
